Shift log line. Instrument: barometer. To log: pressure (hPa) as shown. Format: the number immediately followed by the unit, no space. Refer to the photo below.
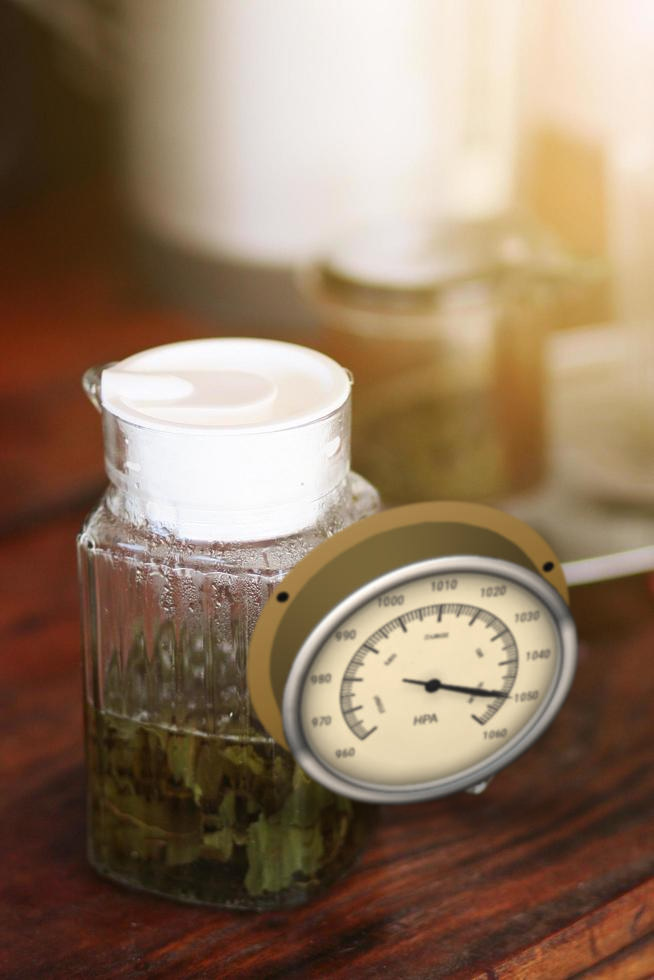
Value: 1050hPa
